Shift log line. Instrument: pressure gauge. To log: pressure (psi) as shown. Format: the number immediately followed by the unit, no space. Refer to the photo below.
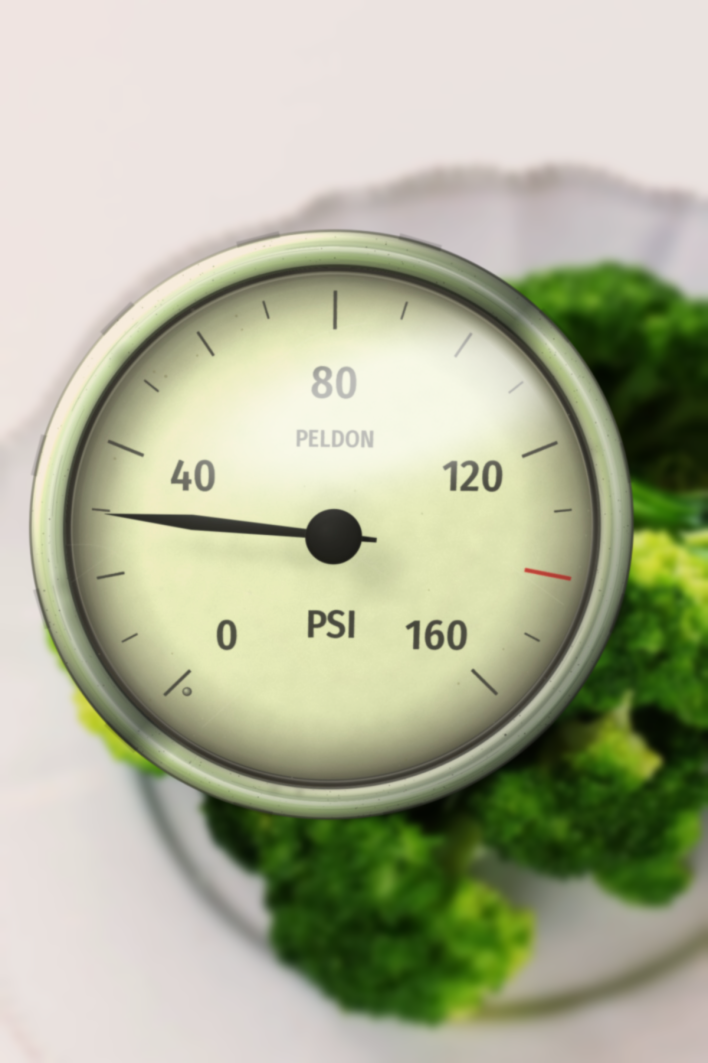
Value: 30psi
